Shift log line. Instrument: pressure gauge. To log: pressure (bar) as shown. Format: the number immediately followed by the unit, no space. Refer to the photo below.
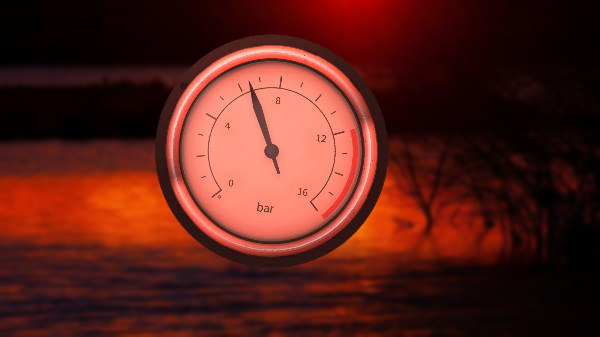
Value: 6.5bar
